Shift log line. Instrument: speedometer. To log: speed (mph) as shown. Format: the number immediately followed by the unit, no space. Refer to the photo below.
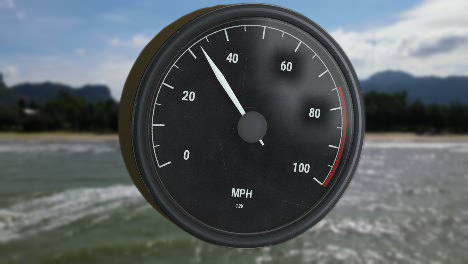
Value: 32.5mph
